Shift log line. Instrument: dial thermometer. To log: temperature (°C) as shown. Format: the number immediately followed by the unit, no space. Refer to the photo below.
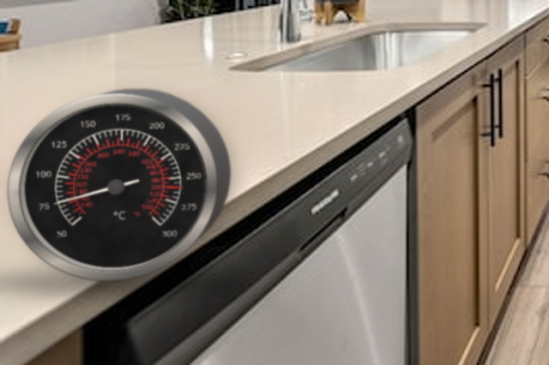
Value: 75°C
